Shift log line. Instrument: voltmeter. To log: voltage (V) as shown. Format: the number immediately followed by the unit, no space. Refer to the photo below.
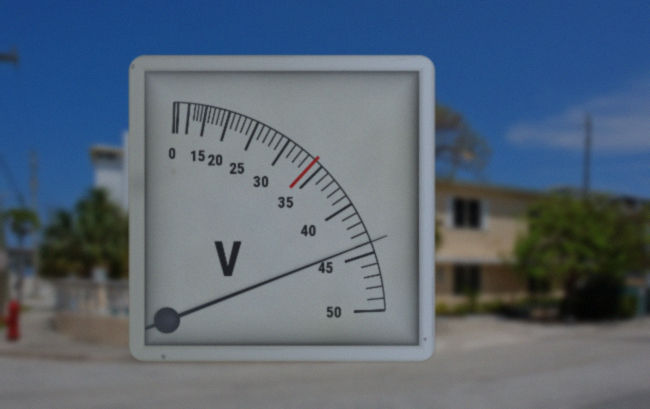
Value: 44V
